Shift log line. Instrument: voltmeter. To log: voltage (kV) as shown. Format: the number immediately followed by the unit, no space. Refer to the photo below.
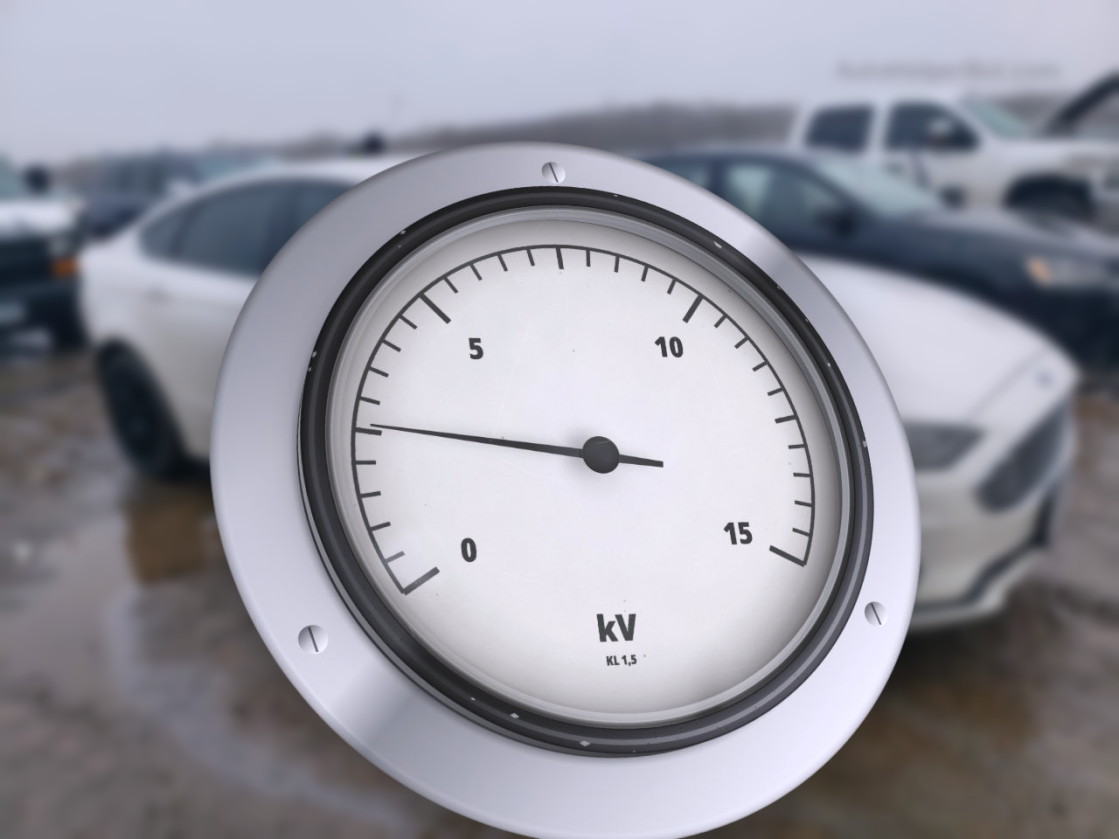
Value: 2.5kV
